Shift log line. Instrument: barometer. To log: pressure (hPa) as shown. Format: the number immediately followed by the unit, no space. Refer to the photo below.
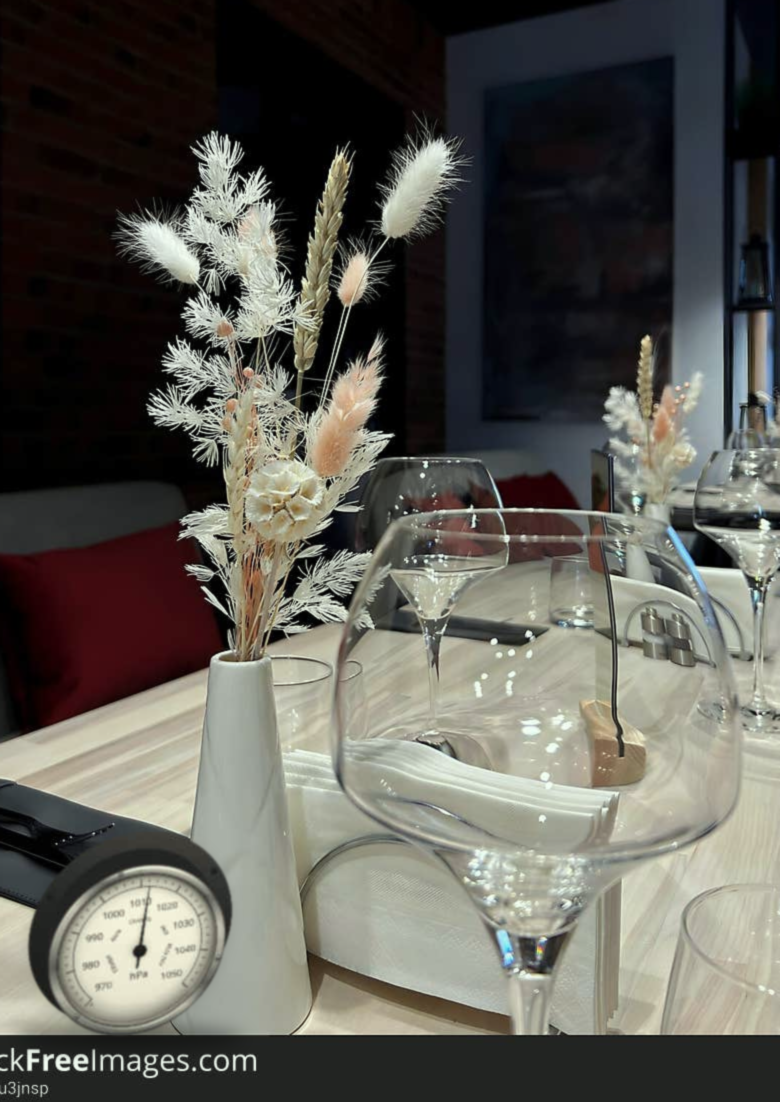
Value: 1012hPa
